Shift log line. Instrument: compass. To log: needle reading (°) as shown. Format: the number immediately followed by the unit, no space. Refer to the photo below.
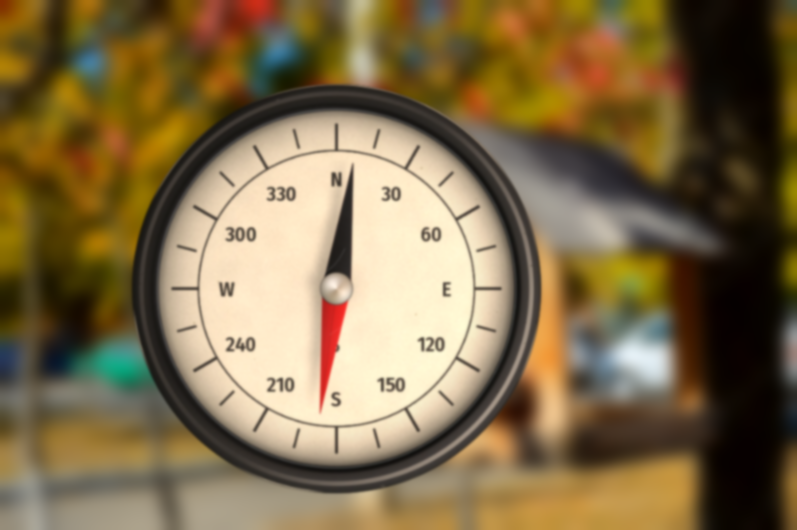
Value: 187.5°
